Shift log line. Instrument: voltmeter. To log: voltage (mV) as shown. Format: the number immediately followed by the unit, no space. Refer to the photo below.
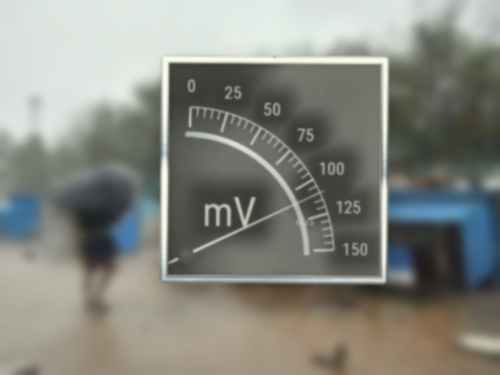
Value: 110mV
